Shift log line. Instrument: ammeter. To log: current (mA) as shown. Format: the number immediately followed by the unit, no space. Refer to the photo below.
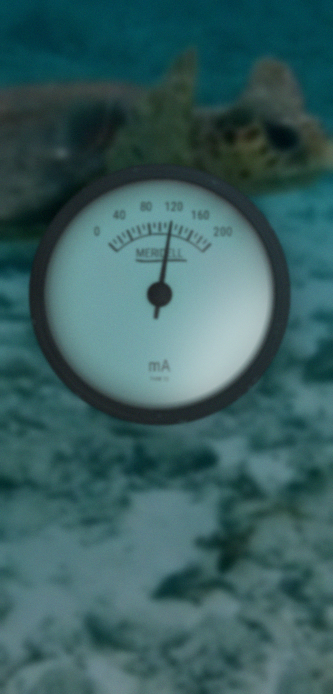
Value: 120mA
